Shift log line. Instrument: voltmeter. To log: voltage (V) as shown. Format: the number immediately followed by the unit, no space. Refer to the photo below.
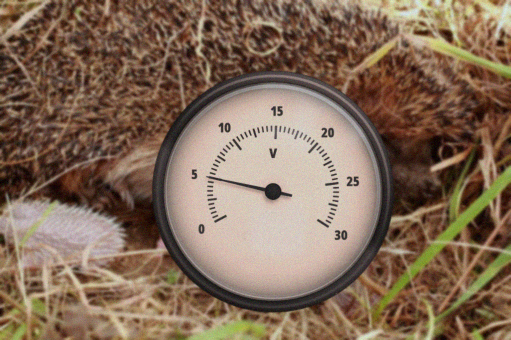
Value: 5V
